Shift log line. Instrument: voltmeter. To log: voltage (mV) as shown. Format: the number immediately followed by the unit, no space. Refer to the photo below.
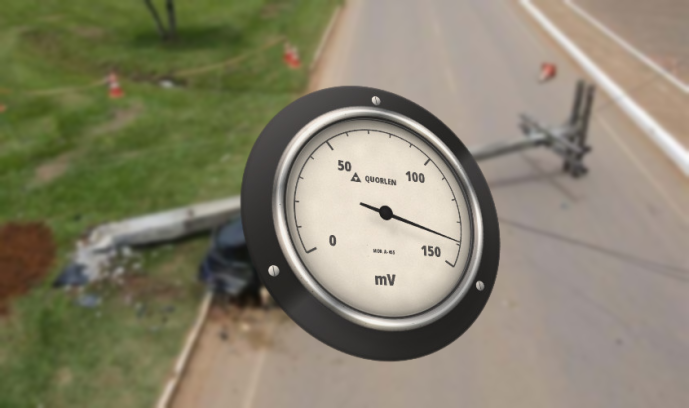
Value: 140mV
